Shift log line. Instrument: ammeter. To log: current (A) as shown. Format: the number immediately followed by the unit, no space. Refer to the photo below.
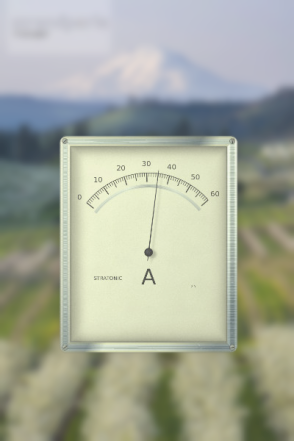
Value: 35A
